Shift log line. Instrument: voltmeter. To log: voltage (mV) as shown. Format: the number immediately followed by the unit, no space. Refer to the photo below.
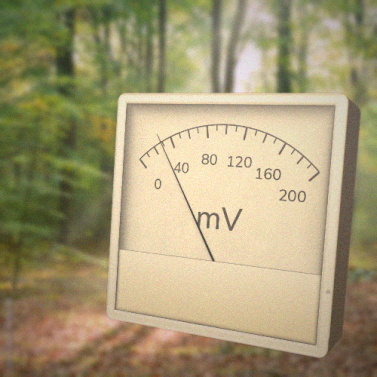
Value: 30mV
